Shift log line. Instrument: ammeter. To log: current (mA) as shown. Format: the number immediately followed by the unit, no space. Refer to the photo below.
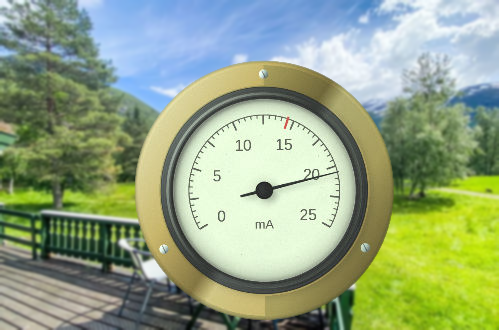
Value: 20.5mA
